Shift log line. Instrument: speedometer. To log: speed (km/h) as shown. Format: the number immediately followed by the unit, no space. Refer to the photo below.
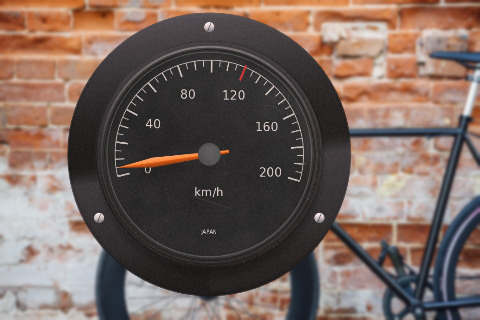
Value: 5km/h
